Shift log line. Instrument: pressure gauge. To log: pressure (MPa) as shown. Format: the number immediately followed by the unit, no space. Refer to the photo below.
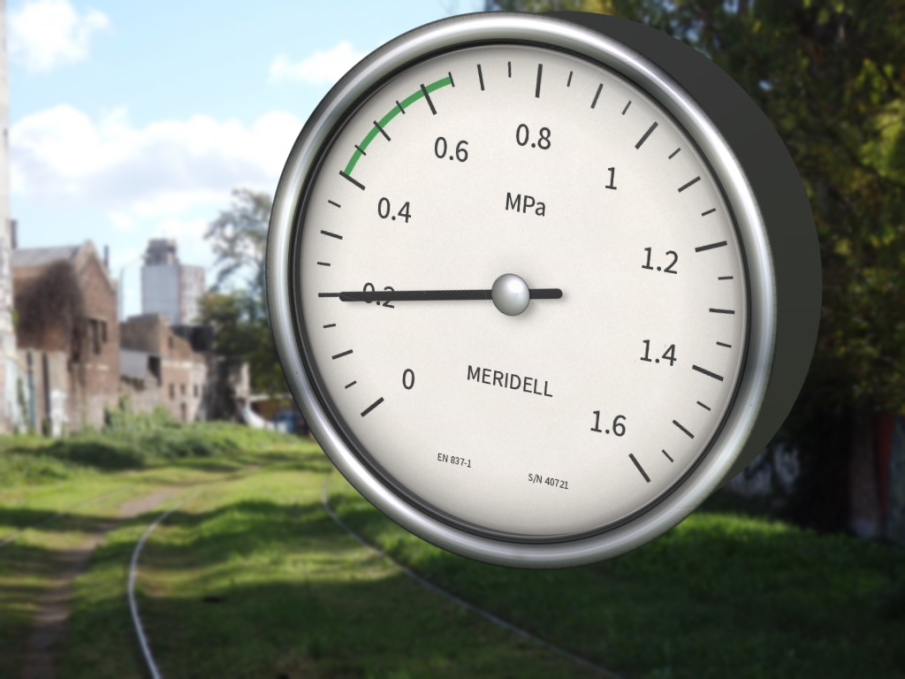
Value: 0.2MPa
